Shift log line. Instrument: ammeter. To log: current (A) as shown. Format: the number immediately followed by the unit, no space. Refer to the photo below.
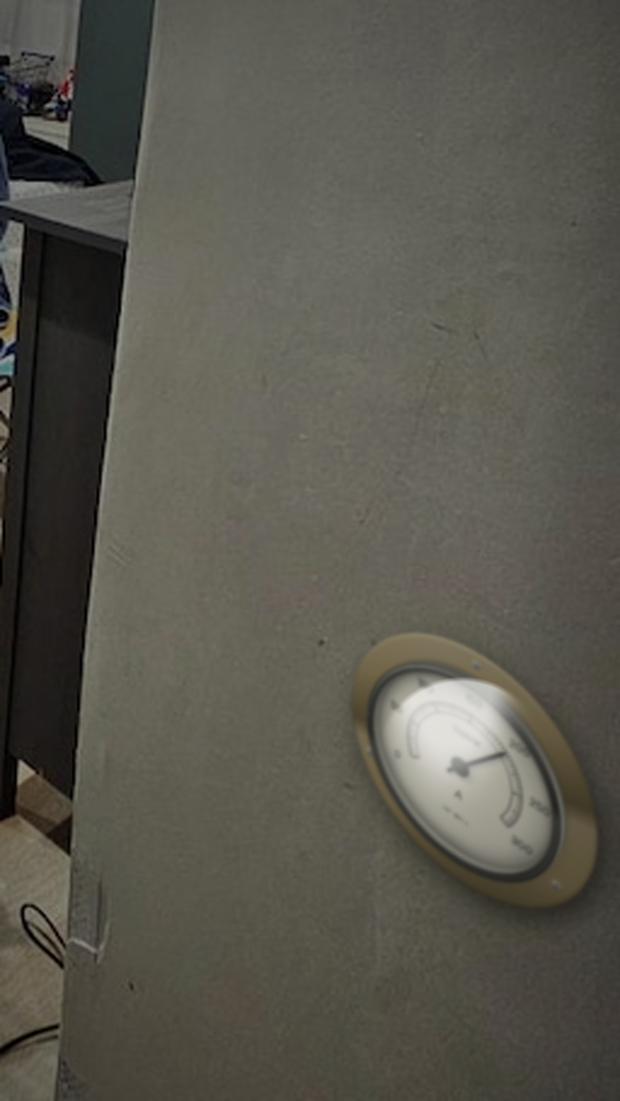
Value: 200A
